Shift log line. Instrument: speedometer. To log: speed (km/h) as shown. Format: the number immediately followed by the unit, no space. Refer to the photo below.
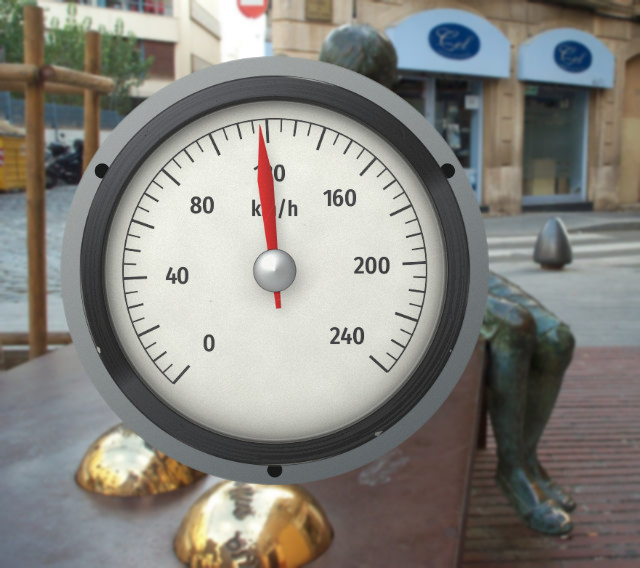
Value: 117.5km/h
